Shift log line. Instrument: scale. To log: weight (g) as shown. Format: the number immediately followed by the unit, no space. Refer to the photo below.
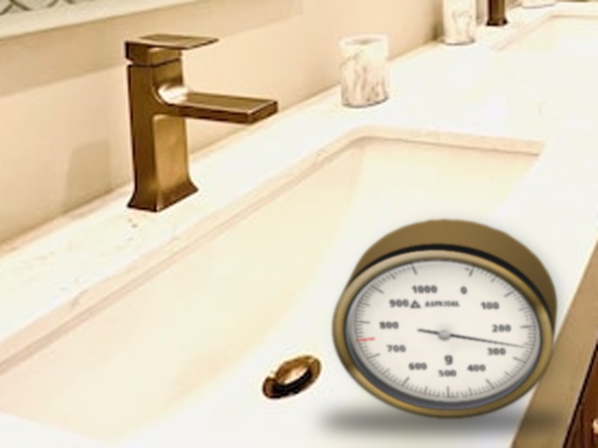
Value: 250g
